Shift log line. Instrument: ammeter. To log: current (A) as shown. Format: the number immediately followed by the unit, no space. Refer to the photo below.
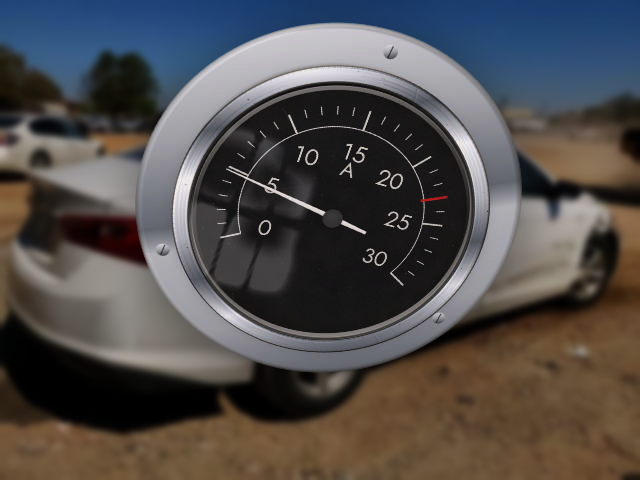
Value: 5A
